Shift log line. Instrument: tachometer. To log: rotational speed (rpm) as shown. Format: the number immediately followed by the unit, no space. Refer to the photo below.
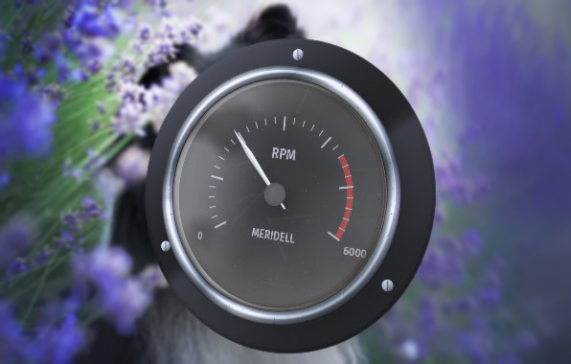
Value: 2000rpm
